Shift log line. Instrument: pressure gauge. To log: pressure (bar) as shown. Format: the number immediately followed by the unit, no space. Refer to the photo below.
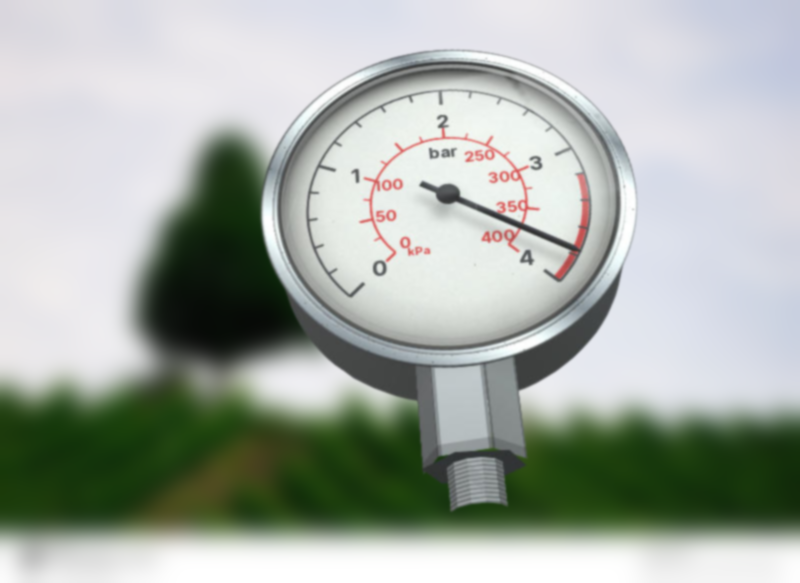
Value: 3.8bar
